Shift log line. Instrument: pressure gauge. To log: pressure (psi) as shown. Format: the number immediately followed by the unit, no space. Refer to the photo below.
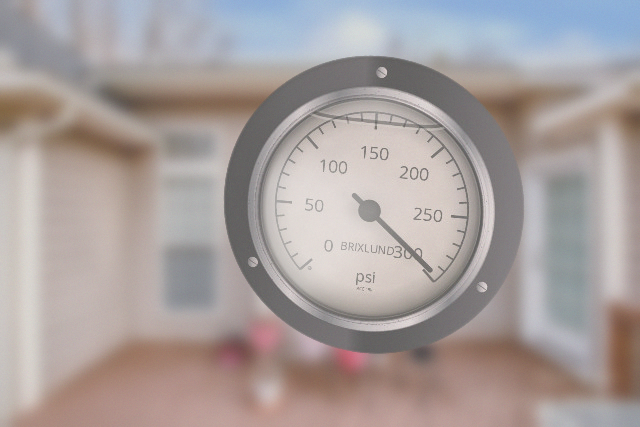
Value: 295psi
